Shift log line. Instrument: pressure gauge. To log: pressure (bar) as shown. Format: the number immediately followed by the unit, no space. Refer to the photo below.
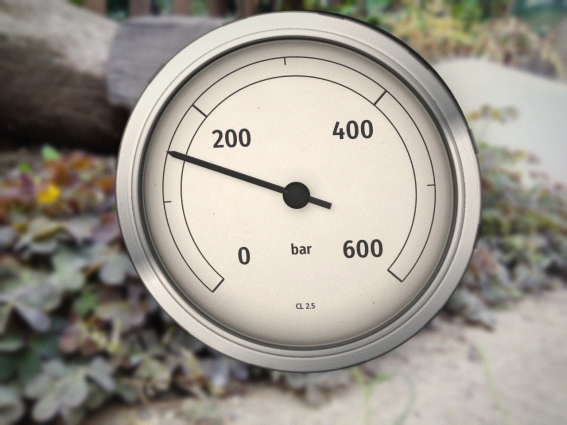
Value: 150bar
